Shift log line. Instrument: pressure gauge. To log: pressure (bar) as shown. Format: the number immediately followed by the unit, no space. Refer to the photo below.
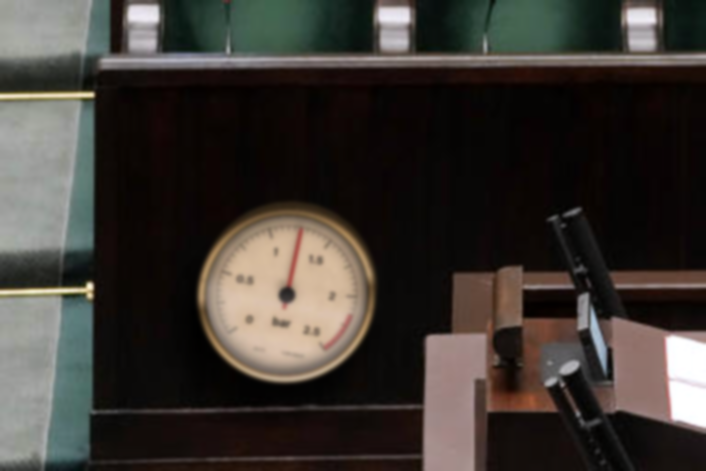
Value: 1.25bar
